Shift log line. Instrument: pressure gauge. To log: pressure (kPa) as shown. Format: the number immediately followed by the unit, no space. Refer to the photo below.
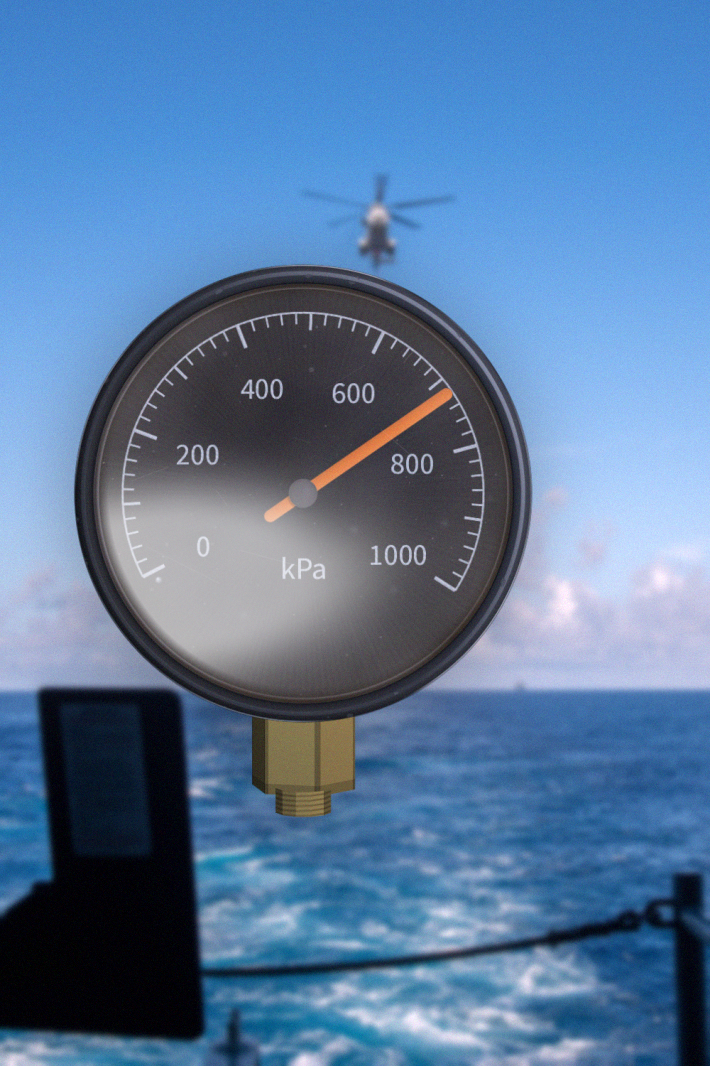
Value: 720kPa
